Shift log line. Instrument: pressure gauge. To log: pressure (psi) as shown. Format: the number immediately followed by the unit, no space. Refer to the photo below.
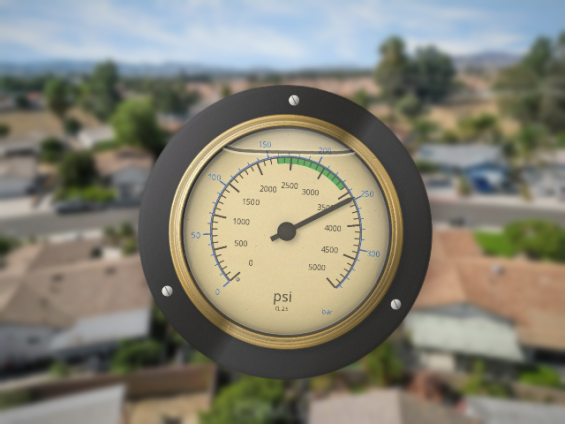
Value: 3600psi
